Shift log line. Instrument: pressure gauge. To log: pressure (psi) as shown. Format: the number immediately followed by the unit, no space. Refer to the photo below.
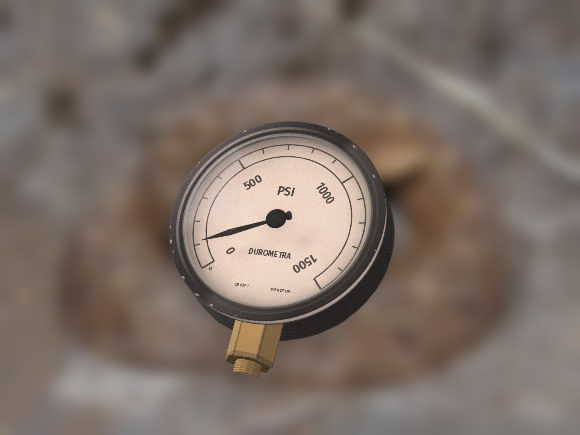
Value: 100psi
